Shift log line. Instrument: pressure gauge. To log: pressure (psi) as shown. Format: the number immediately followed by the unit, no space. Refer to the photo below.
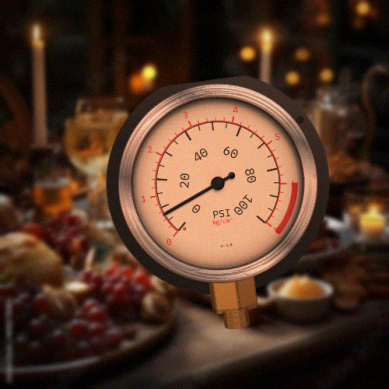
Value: 7.5psi
